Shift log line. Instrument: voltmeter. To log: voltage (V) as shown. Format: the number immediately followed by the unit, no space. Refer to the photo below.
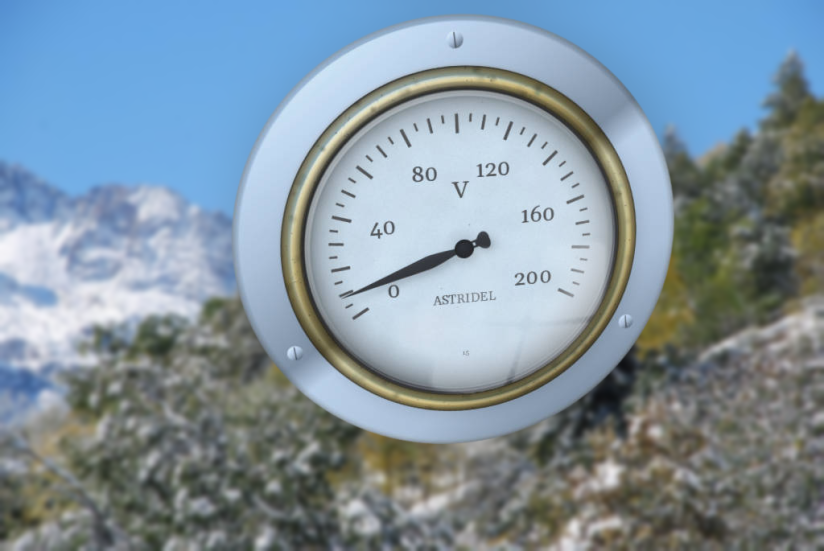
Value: 10V
